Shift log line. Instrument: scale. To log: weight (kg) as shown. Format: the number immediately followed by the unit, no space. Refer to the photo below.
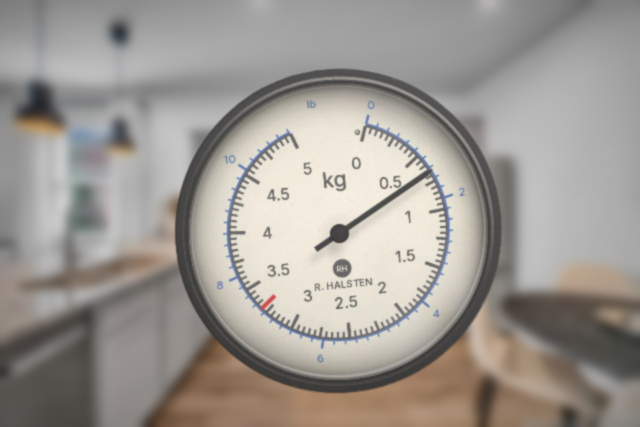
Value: 0.65kg
